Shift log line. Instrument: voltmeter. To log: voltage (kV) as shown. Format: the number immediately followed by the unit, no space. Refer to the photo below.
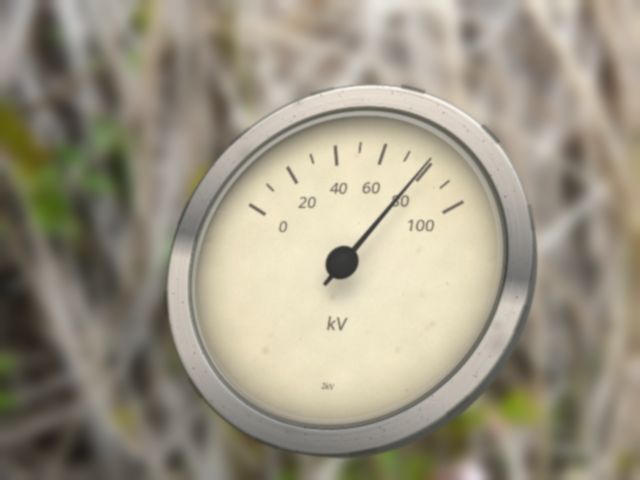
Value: 80kV
